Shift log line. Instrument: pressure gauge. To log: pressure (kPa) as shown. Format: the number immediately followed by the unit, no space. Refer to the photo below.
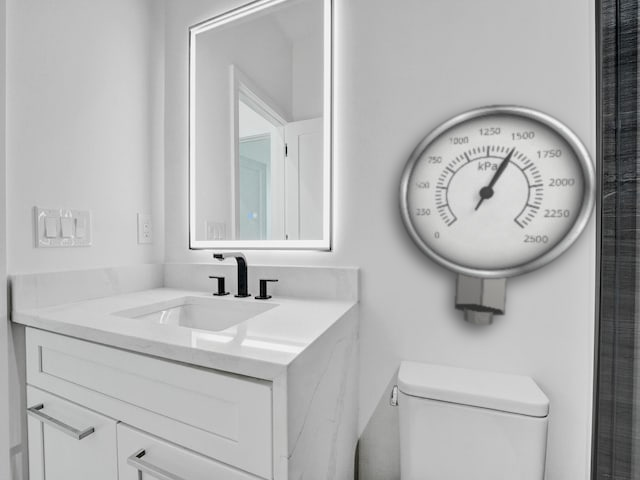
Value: 1500kPa
